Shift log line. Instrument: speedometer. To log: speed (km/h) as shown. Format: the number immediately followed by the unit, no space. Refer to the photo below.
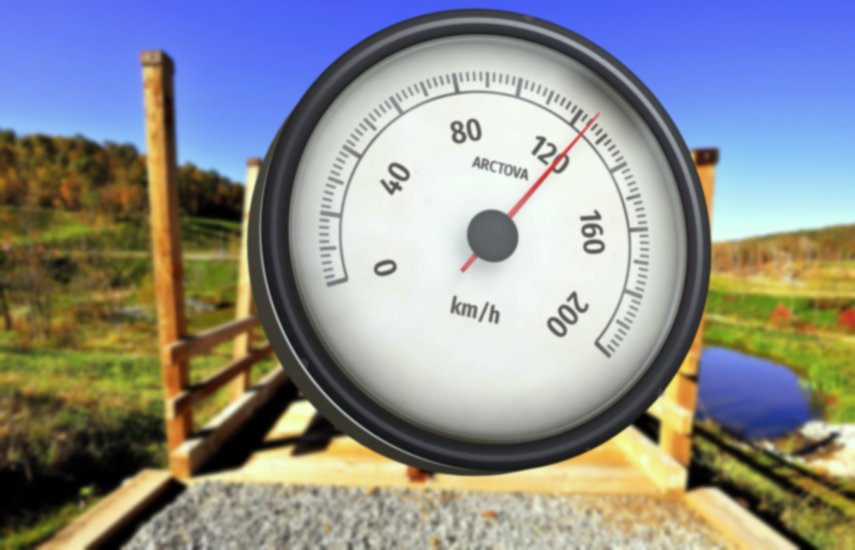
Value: 124km/h
